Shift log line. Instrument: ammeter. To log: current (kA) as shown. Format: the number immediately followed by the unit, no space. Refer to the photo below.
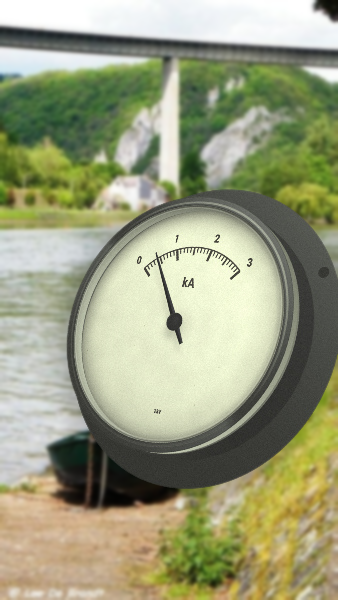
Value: 0.5kA
